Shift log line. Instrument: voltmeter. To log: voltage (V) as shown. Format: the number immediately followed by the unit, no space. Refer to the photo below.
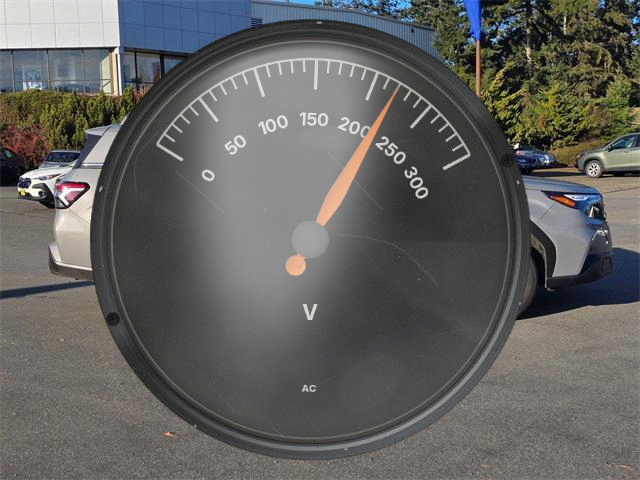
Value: 220V
